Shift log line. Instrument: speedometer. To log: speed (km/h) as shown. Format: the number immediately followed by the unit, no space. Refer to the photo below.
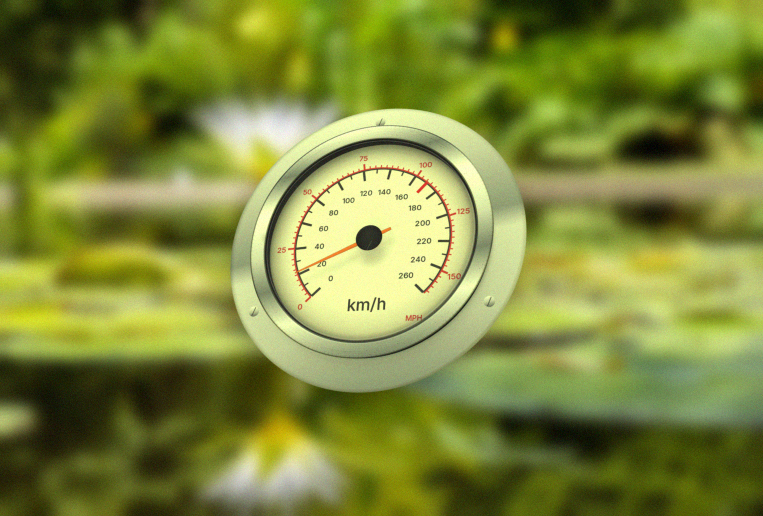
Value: 20km/h
